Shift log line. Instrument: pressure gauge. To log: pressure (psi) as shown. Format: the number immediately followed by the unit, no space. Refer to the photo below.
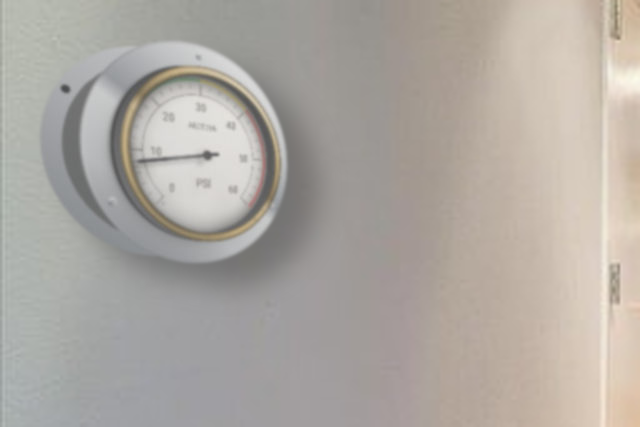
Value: 8psi
